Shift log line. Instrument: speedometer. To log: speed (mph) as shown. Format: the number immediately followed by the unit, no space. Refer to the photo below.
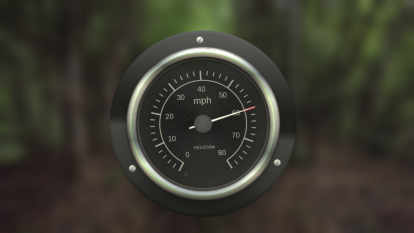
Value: 60mph
